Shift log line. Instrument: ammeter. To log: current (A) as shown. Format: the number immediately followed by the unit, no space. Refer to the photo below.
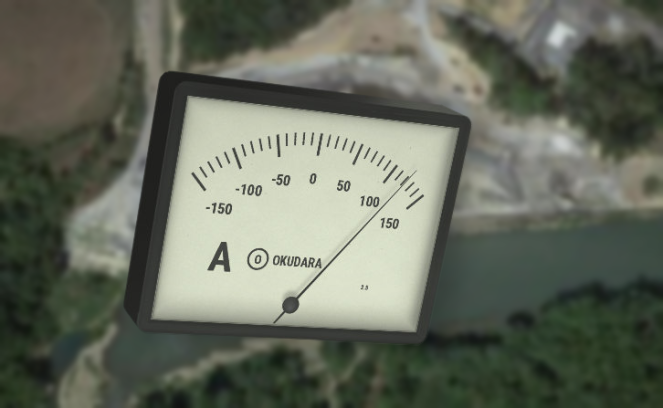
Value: 120A
